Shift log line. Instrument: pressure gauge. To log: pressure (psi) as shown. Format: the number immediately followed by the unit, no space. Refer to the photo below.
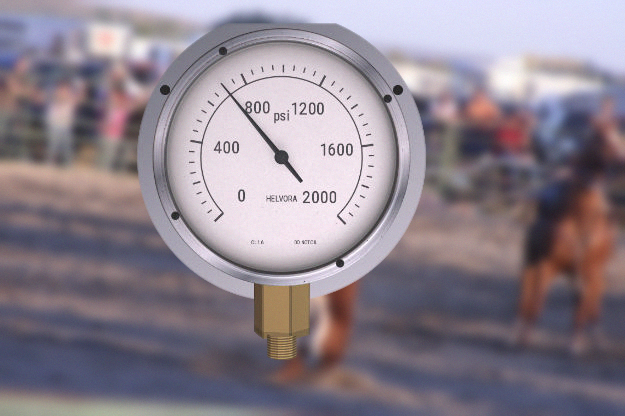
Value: 700psi
